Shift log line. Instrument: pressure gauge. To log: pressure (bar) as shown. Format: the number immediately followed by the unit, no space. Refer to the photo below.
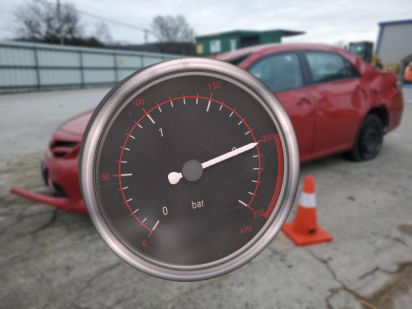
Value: 2bar
